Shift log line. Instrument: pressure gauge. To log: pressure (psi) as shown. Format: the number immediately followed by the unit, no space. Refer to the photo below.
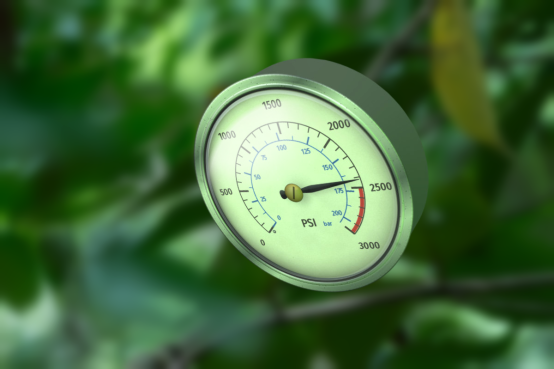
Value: 2400psi
